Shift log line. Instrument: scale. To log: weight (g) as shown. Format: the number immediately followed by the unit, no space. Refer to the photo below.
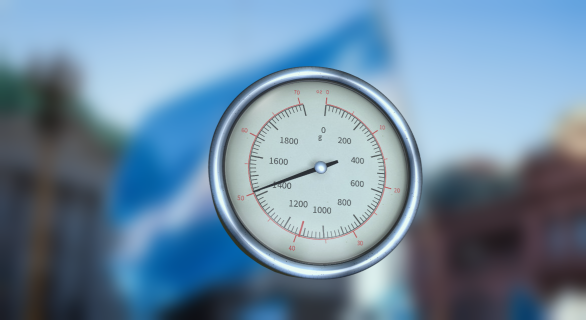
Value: 1420g
